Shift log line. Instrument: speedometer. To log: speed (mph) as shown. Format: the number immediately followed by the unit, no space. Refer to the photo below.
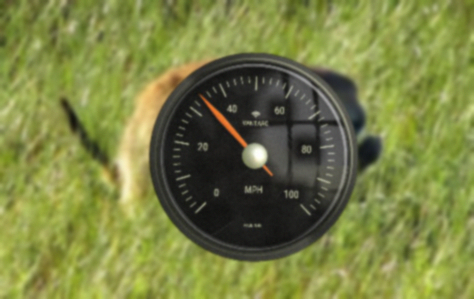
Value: 34mph
